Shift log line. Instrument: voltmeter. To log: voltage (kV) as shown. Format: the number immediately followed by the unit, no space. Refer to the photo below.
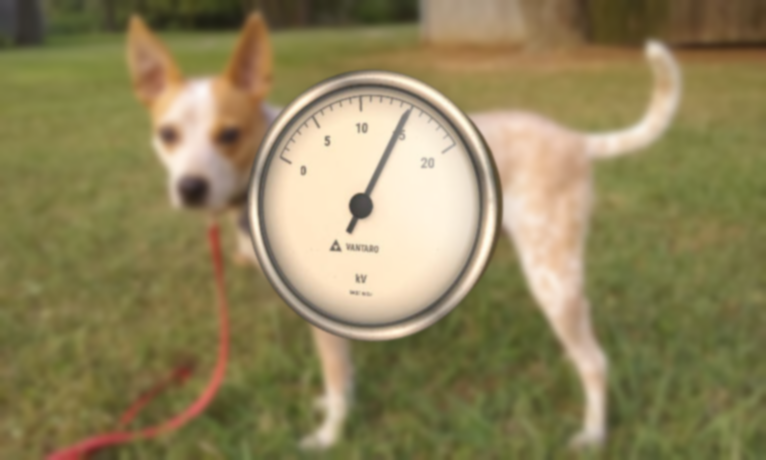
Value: 15kV
